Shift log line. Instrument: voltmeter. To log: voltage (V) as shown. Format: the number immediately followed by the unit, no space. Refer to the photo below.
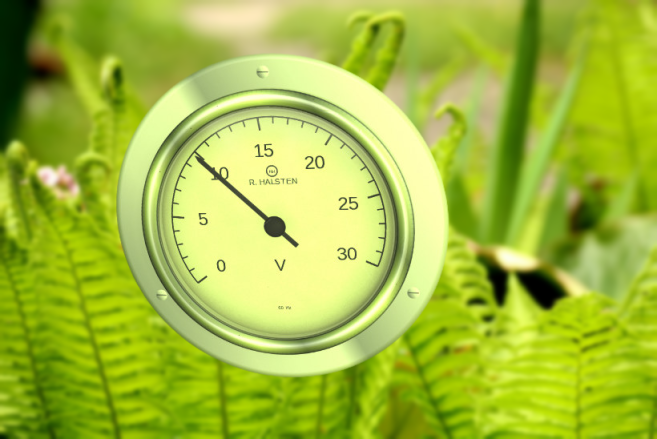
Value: 10V
